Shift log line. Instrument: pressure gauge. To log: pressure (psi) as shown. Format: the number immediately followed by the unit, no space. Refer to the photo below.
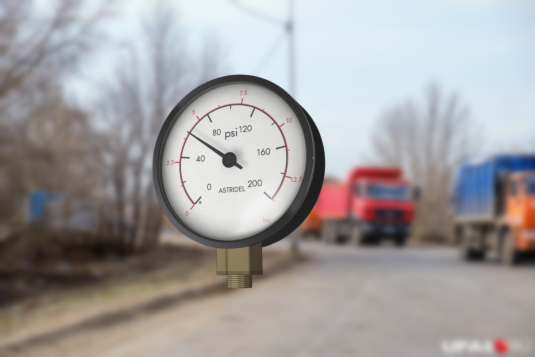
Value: 60psi
